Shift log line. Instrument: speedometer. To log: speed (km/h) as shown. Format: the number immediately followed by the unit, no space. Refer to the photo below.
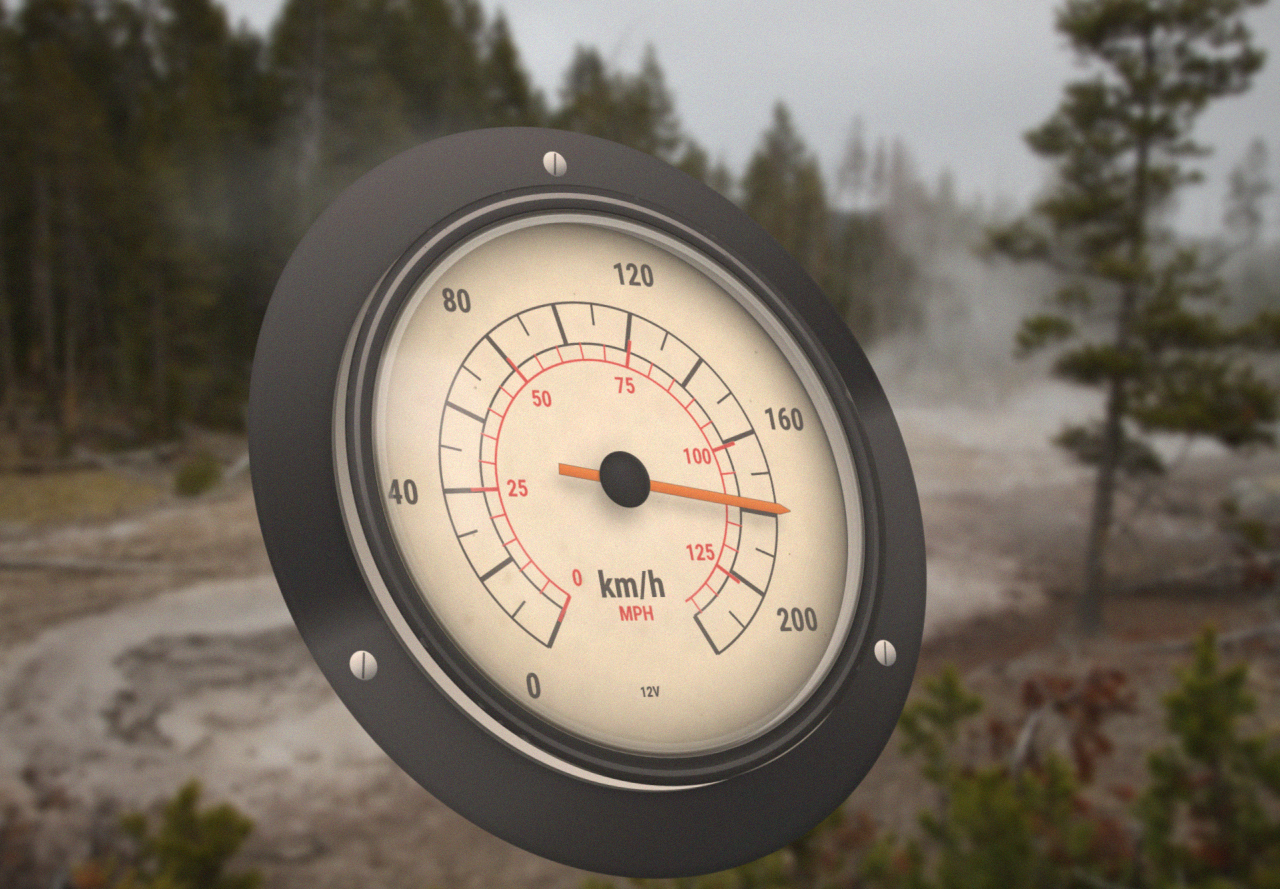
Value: 180km/h
